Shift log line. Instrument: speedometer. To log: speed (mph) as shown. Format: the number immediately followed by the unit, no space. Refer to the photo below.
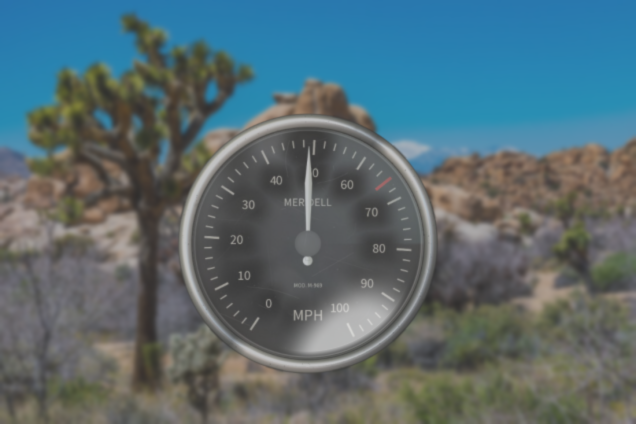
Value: 49mph
